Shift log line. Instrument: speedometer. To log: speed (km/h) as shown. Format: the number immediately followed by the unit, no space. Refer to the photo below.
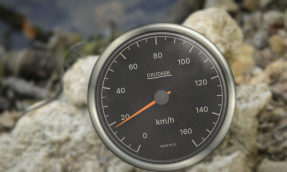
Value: 17.5km/h
